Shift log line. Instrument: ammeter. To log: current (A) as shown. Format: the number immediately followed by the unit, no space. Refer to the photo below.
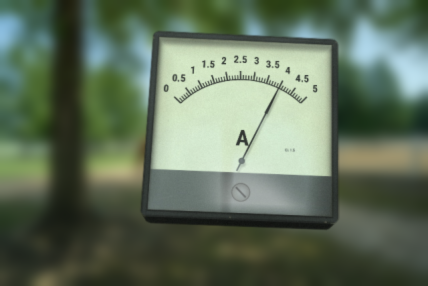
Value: 4A
